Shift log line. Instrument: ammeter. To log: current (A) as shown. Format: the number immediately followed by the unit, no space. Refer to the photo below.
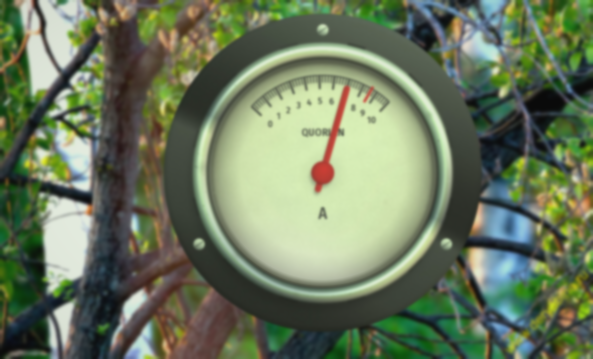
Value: 7A
